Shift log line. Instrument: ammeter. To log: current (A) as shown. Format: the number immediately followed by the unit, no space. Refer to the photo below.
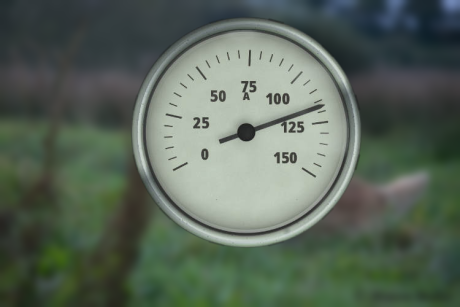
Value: 117.5A
